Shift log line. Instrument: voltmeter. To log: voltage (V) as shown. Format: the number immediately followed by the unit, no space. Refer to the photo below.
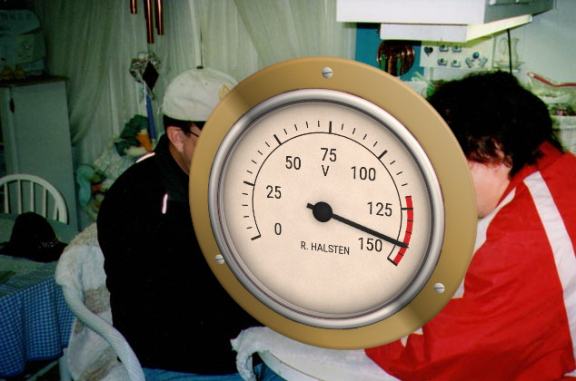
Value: 140V
